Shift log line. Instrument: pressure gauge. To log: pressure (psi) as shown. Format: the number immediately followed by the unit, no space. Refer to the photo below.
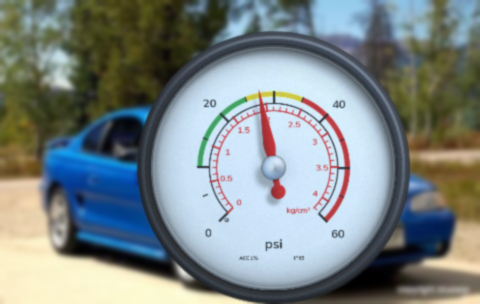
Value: 27.5psi
